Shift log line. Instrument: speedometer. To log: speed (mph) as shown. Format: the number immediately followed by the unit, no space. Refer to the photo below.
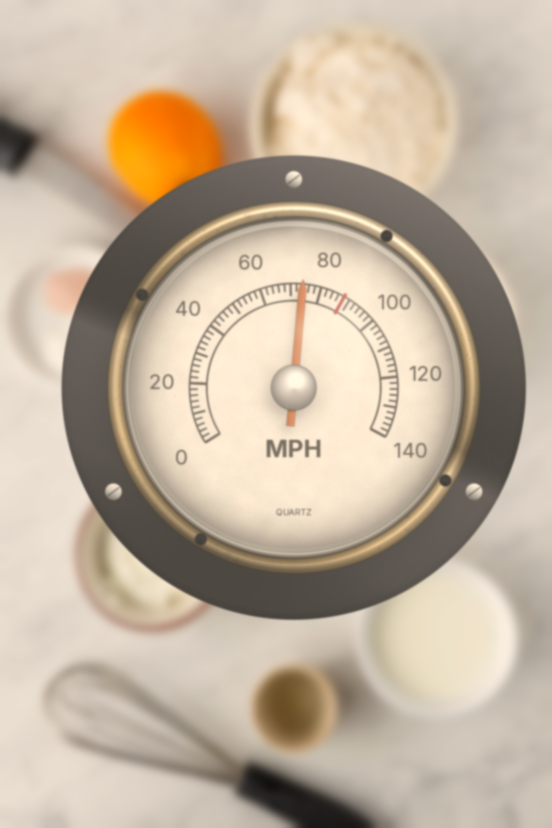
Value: 74mph
